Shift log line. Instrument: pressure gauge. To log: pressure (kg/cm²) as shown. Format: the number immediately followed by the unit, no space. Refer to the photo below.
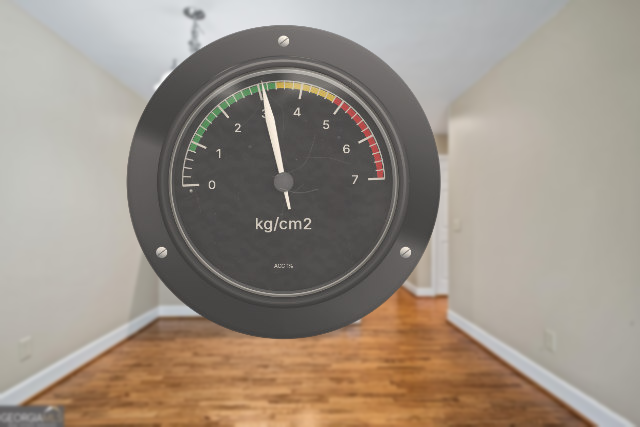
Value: 3.1kg/cm²
